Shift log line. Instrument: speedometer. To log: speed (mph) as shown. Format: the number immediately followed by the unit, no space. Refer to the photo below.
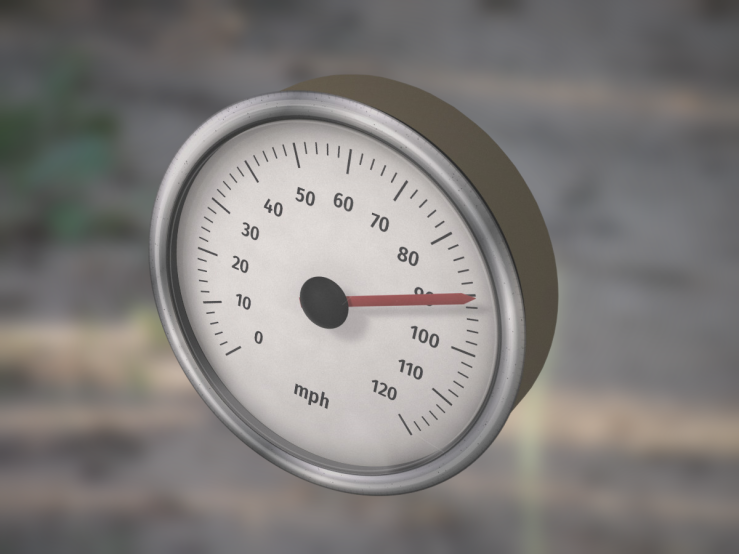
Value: 90mph
